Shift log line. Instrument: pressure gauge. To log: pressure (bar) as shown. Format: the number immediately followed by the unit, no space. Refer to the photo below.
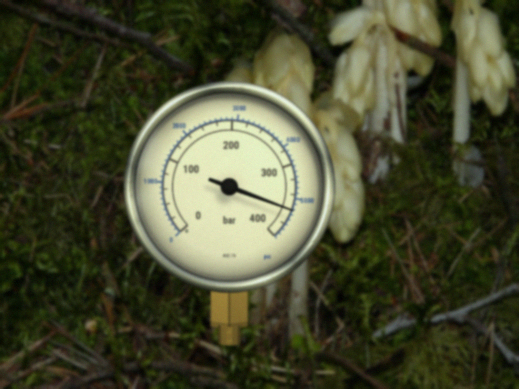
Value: 360bar
